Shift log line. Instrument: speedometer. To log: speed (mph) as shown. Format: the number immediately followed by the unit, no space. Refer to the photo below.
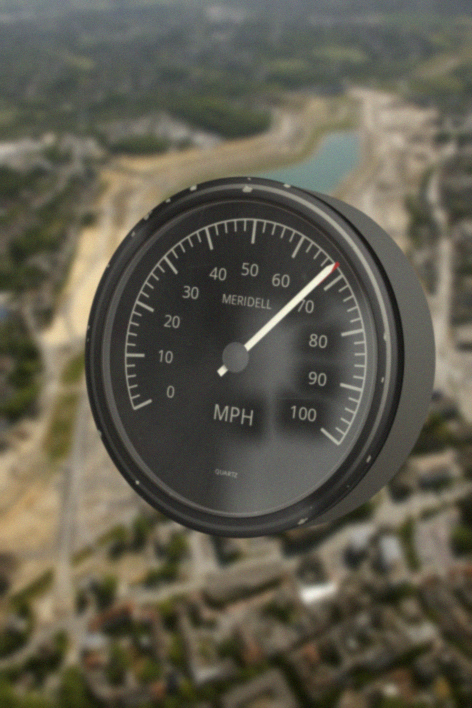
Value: 68mph
